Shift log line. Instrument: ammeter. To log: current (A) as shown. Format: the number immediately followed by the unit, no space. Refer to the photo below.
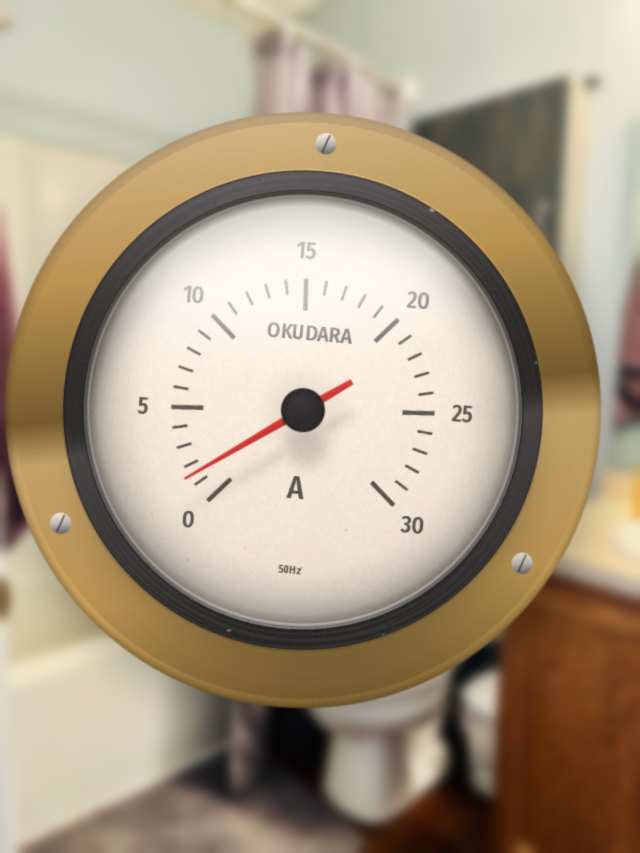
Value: 1.5A
